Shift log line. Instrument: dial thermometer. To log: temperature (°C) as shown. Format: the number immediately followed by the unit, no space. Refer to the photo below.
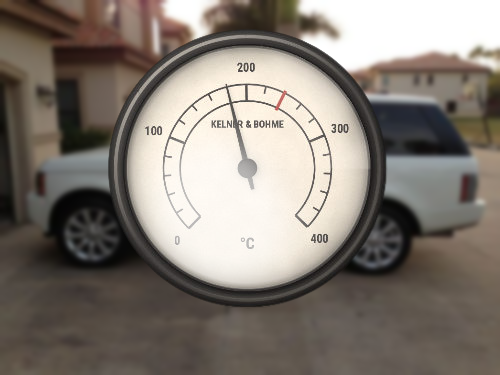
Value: 180°C
